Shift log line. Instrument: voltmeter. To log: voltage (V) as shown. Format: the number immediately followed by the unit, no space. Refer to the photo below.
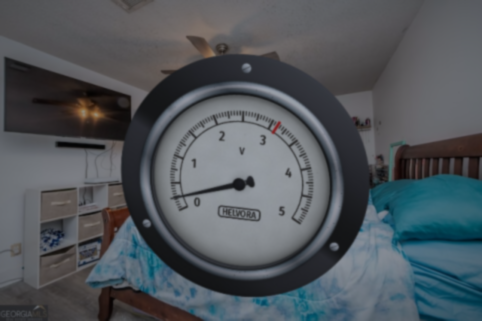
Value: 0.25V
